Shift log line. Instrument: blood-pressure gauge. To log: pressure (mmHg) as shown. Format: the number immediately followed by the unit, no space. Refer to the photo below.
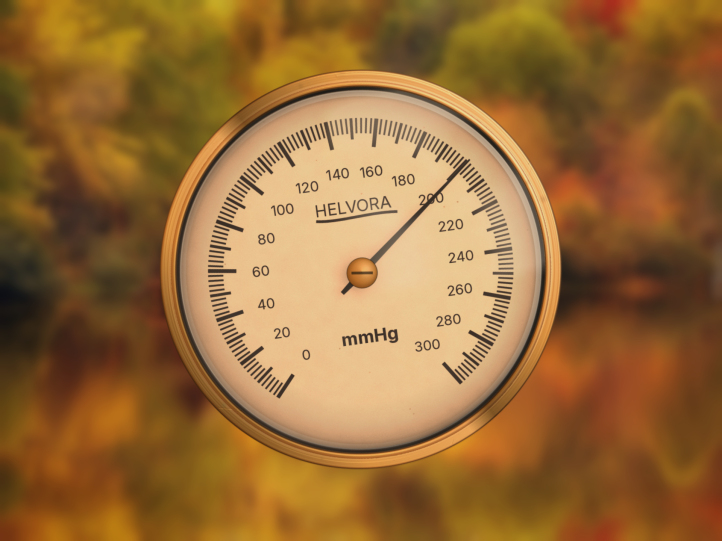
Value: 200mmHg
